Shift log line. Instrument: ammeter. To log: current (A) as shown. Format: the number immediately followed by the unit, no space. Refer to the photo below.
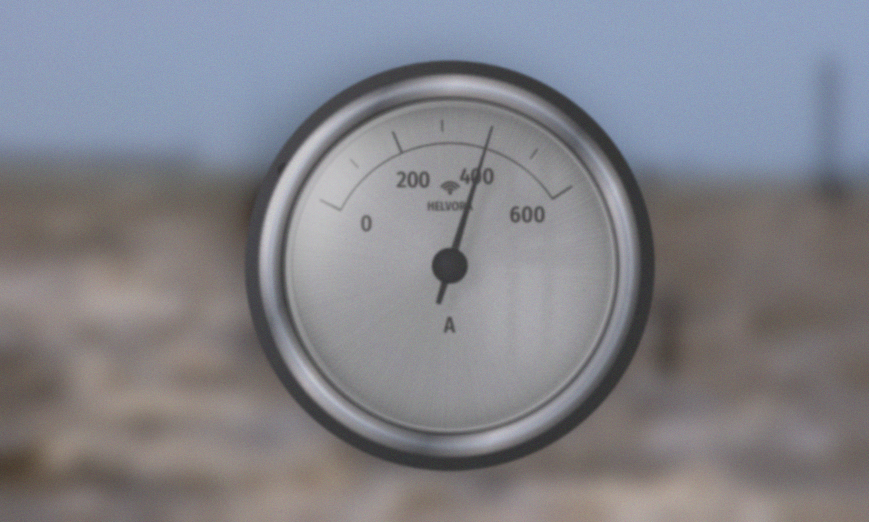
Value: 400A
